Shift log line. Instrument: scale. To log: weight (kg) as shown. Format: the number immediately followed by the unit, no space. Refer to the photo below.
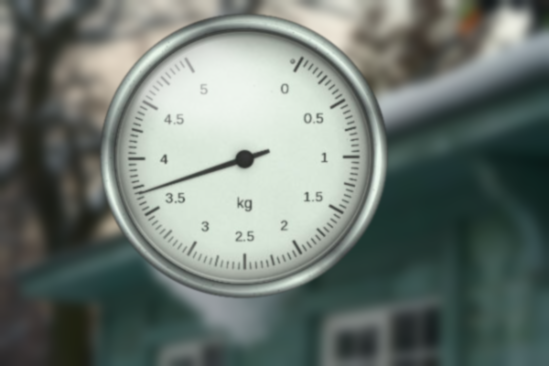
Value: 3.7kg
